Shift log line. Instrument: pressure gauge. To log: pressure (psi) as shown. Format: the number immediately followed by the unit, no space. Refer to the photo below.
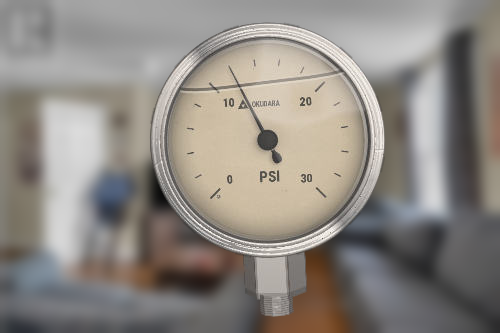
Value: 12psi
